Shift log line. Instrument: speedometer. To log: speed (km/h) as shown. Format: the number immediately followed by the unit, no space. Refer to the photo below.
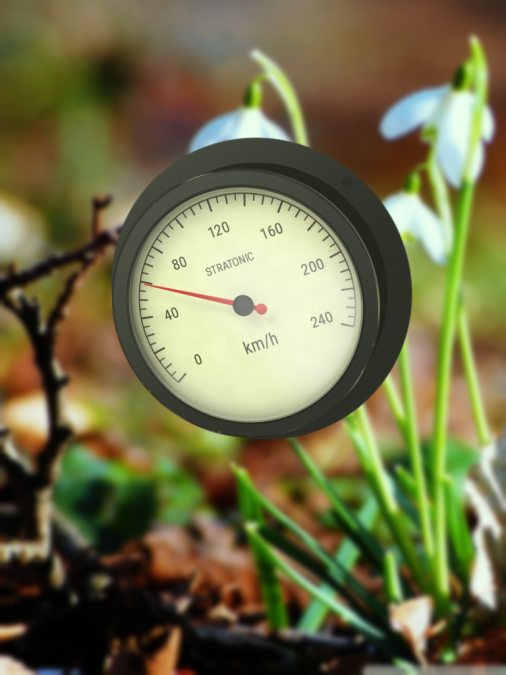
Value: 60km/h
